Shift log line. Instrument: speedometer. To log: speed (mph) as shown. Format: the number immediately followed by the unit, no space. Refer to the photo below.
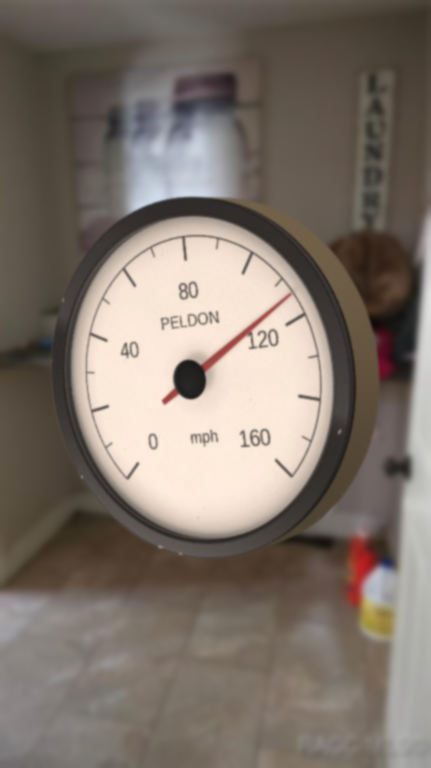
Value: 115mph
